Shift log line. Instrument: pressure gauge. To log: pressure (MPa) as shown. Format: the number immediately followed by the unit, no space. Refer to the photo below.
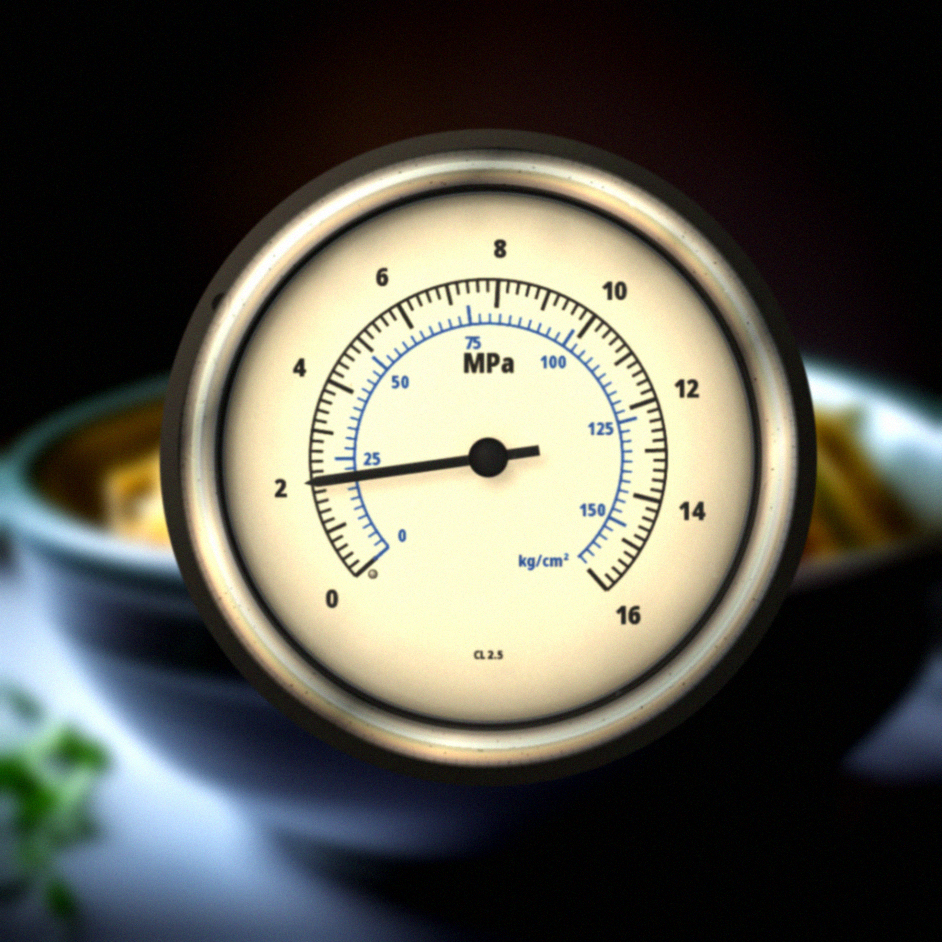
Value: 2MPa
